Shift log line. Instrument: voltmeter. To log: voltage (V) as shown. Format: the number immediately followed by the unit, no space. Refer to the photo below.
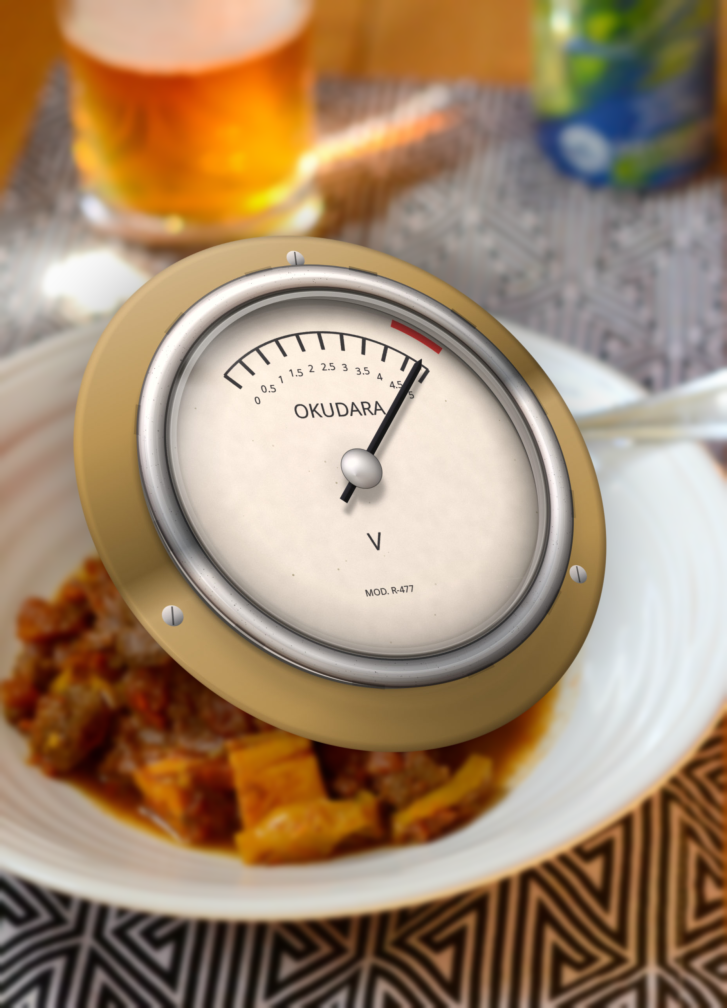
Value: 4.75V
